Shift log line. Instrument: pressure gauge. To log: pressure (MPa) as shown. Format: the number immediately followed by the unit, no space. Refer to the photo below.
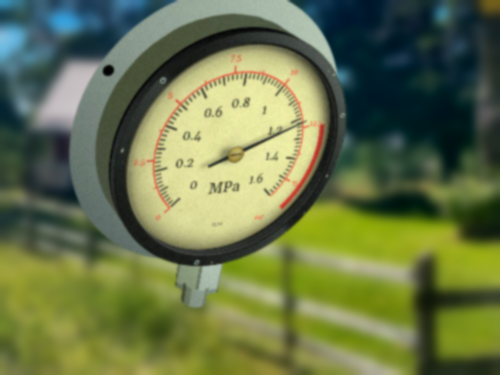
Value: 1.2MPa
